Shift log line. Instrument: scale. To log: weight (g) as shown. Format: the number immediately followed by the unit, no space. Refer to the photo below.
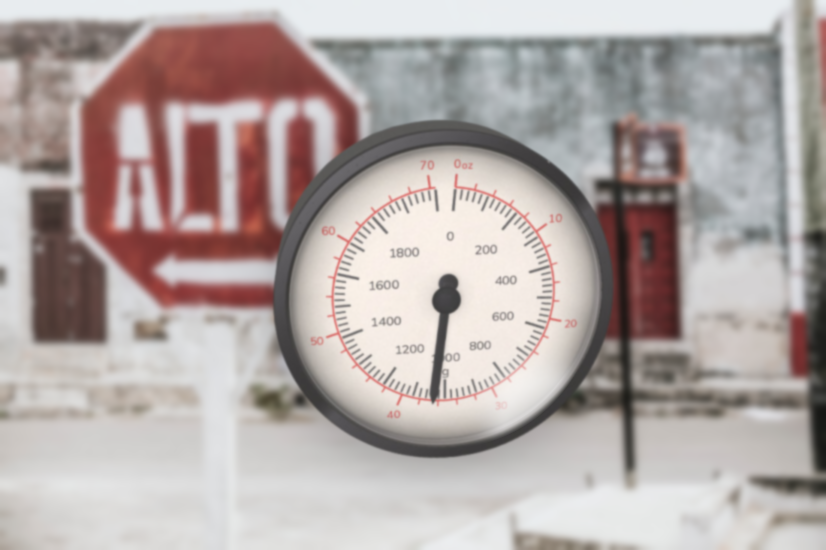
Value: 1040g
